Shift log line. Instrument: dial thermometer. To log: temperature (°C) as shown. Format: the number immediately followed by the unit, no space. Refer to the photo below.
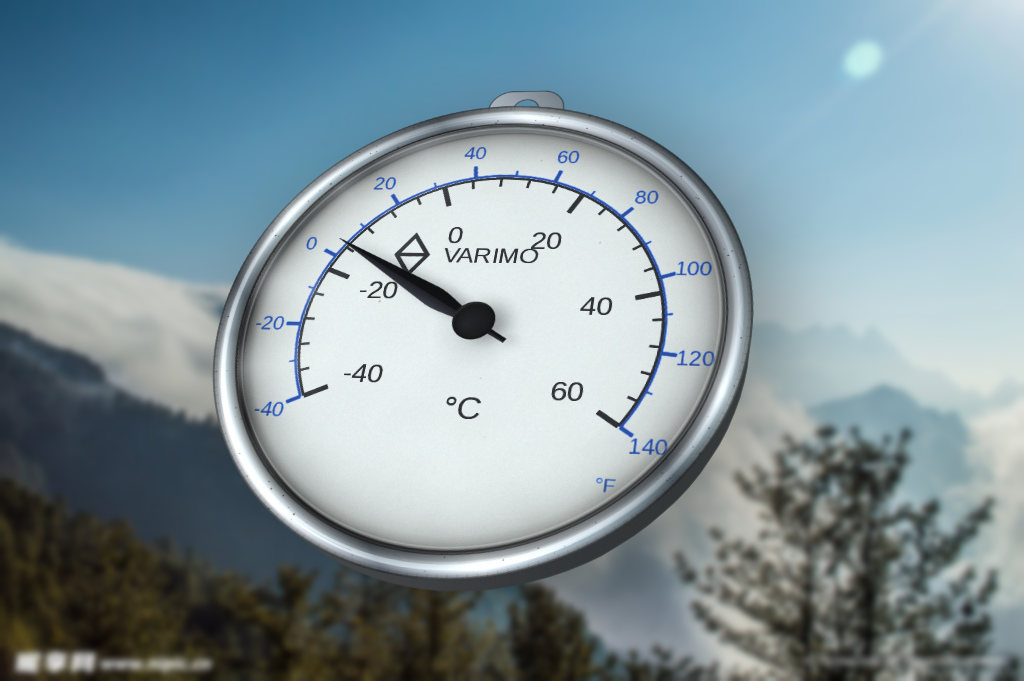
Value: -16°C
